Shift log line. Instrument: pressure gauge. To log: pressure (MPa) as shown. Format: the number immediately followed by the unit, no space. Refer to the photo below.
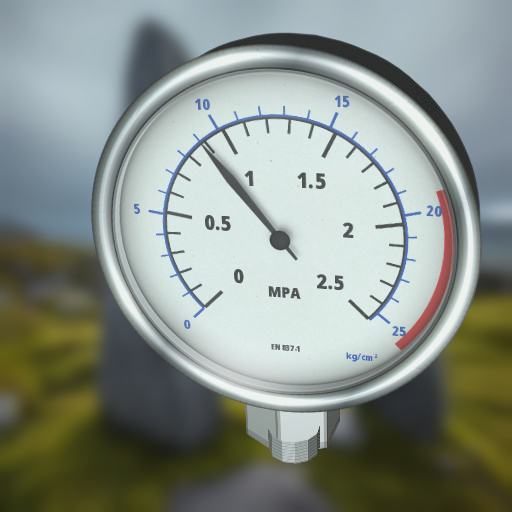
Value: 0.9MPa
